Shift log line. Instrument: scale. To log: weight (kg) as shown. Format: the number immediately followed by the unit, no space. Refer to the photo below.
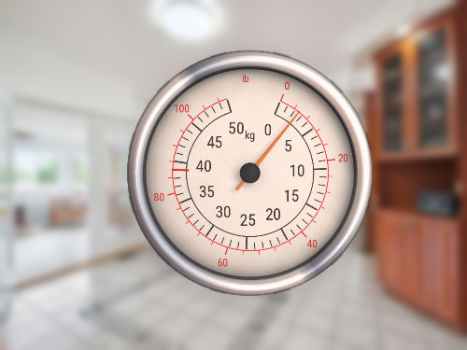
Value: 2.5kg
